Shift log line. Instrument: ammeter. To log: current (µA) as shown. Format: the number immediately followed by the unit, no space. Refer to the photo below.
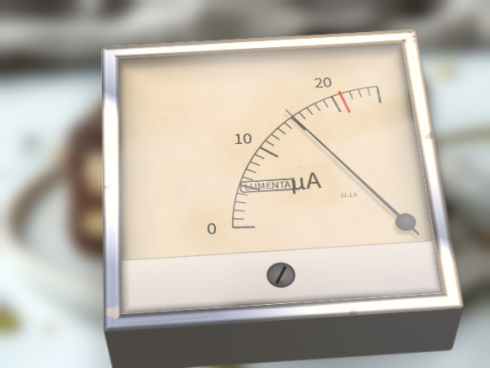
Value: 15µA
